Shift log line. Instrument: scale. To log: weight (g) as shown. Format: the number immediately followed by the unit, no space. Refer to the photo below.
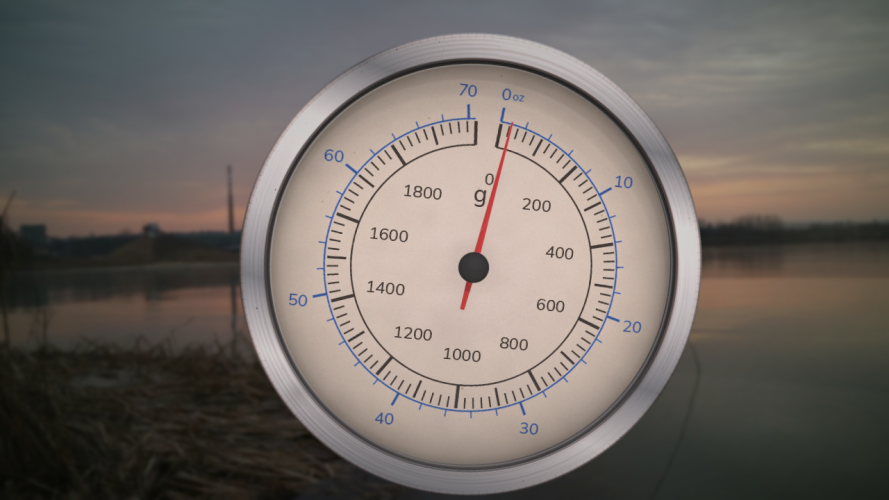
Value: 20g
